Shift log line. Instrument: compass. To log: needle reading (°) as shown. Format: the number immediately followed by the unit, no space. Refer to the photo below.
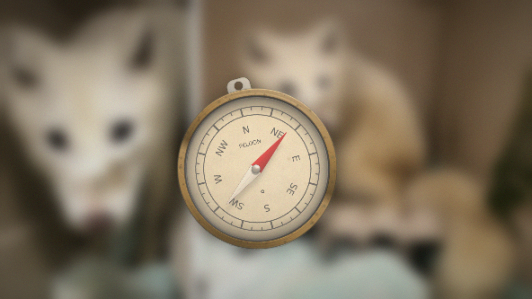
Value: 55°
